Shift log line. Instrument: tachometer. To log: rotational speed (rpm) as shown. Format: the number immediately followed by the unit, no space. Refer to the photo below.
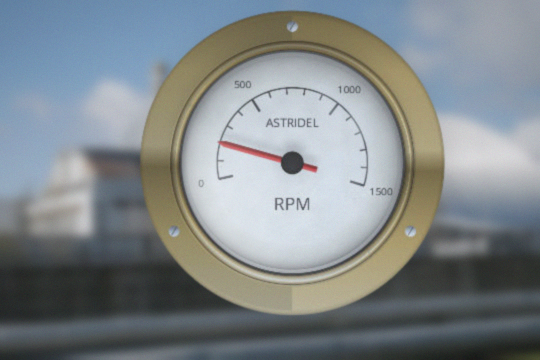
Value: 200rpm
